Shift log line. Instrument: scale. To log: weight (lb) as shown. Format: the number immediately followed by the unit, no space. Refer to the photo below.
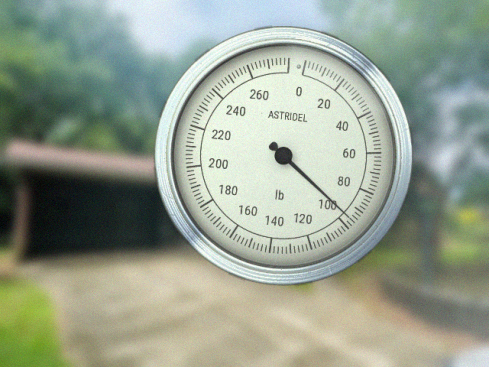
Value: 96lb
